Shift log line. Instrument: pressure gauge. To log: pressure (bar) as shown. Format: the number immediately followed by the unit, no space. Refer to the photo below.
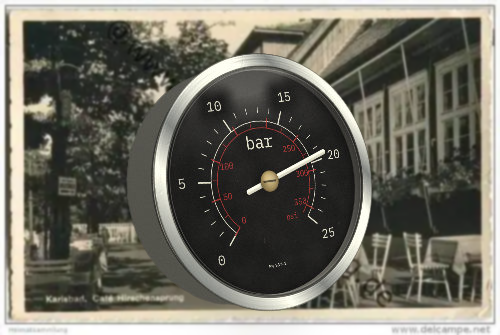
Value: 19.5bar
